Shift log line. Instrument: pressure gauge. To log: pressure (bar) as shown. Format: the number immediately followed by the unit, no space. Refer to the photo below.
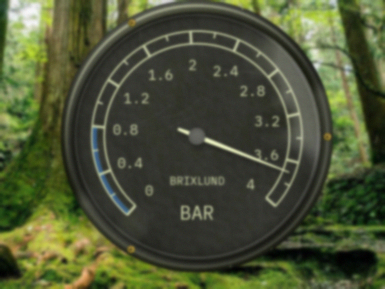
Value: 3.7bar
